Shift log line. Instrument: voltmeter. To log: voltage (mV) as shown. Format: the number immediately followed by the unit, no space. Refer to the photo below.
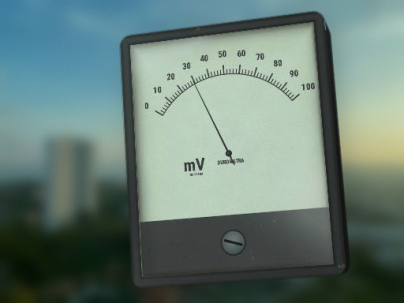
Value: 30mV
